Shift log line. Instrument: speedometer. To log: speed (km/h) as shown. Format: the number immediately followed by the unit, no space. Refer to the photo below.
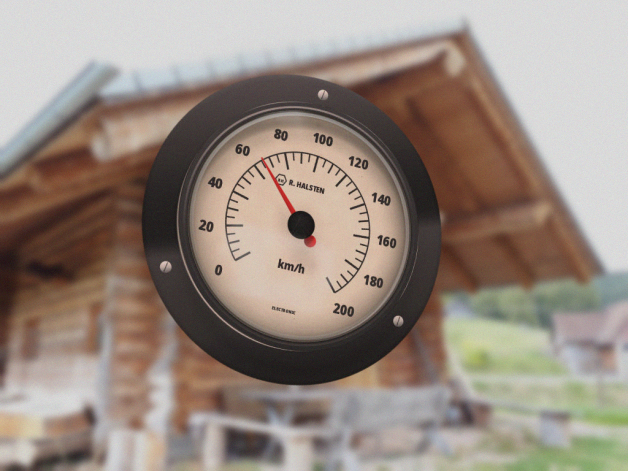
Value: 65km/h
